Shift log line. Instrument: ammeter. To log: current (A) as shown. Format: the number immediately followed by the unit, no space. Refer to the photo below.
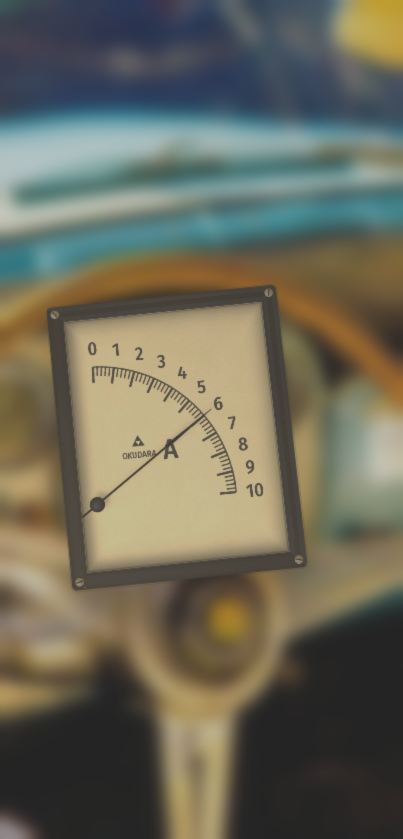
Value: 6A
